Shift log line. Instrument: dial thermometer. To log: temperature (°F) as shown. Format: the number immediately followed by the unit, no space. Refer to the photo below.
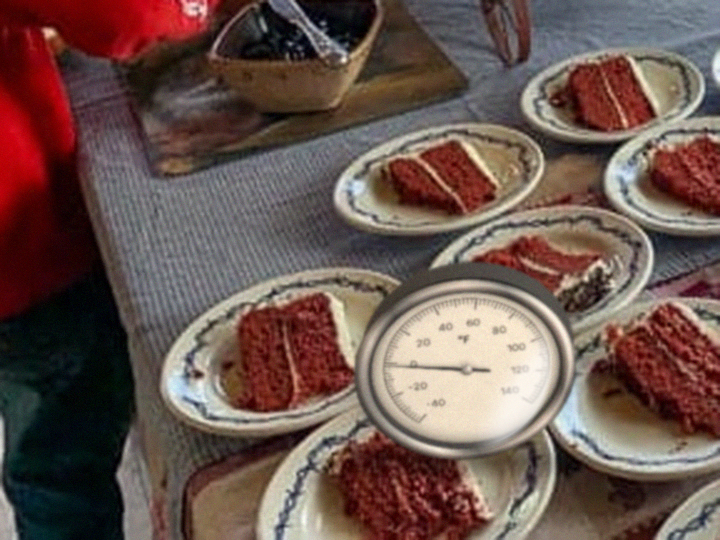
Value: 0°F
